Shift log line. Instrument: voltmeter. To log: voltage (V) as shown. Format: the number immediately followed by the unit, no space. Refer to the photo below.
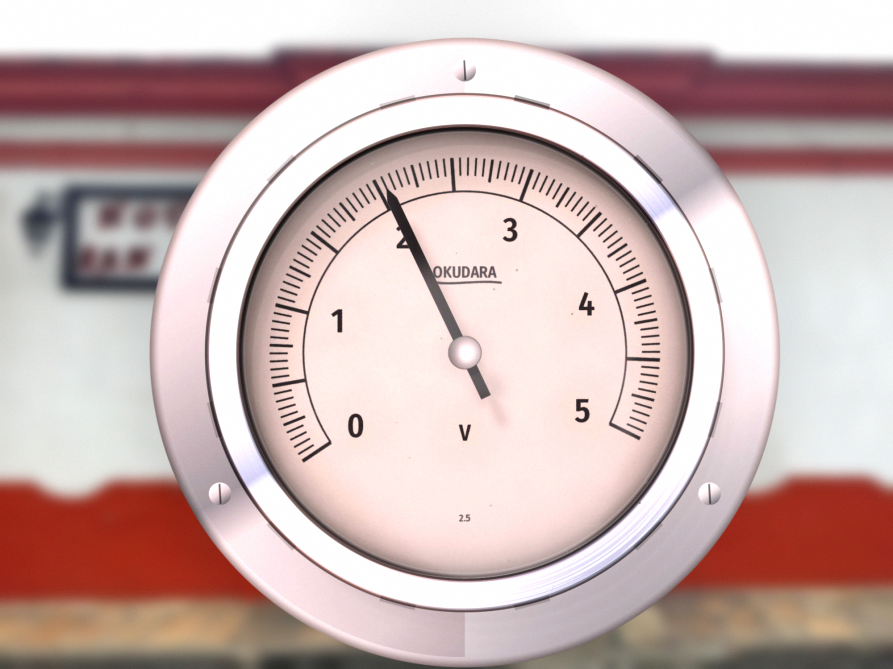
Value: 2.05V
